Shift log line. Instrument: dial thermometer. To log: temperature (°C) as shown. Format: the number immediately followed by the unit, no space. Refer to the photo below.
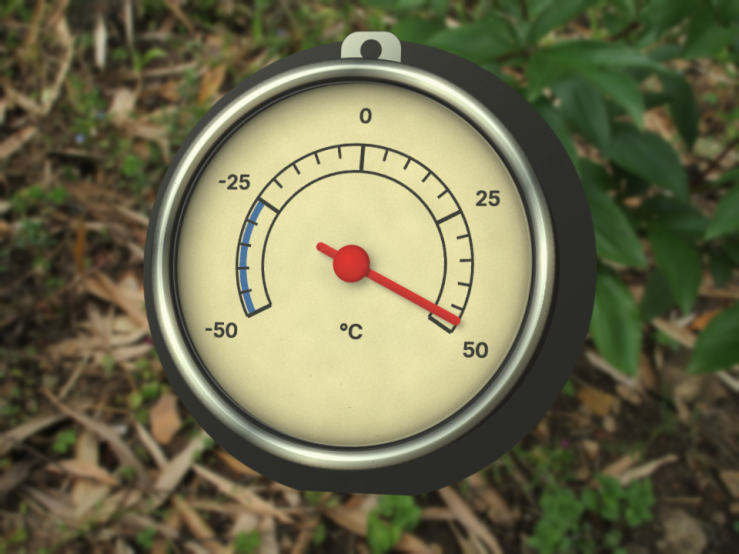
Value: 47.5°C
